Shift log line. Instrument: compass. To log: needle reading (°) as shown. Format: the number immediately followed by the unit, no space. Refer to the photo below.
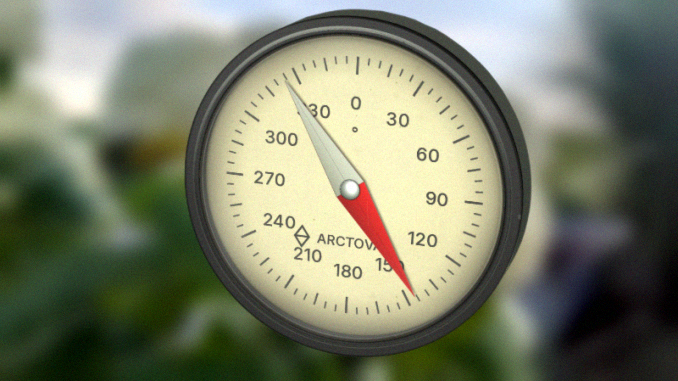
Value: 145°
